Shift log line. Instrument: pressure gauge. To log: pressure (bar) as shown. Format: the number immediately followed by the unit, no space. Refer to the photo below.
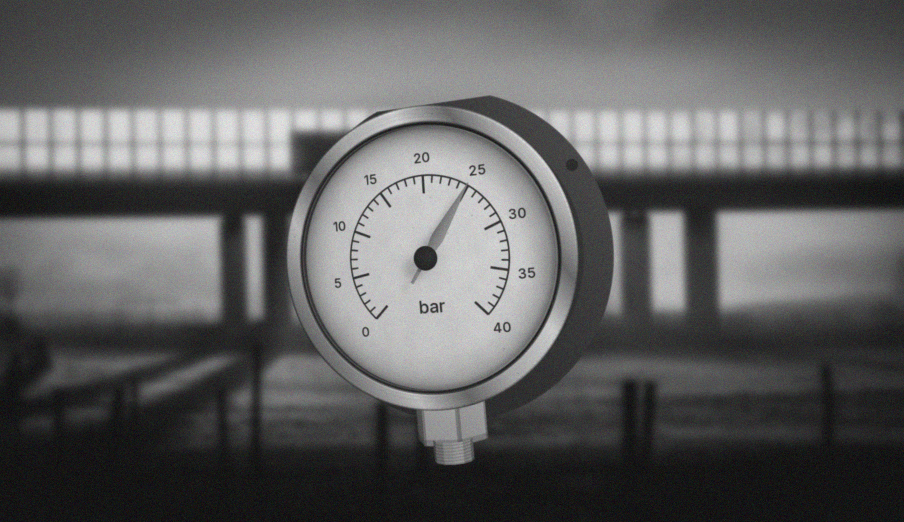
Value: 25bar
